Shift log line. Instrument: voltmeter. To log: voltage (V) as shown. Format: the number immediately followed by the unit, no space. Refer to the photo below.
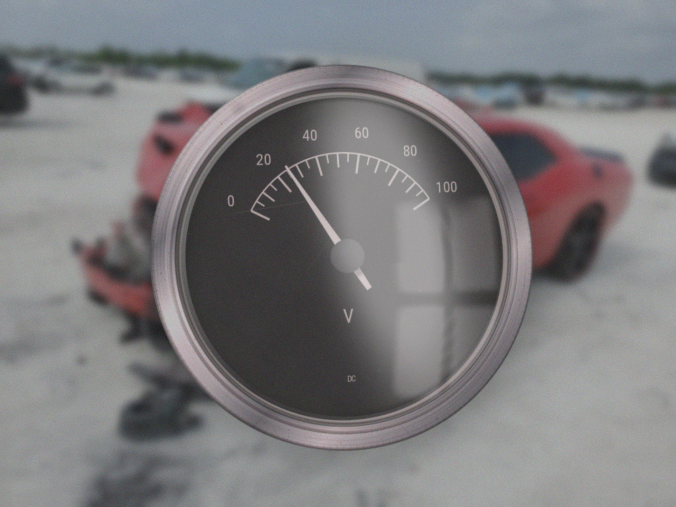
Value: 25V
